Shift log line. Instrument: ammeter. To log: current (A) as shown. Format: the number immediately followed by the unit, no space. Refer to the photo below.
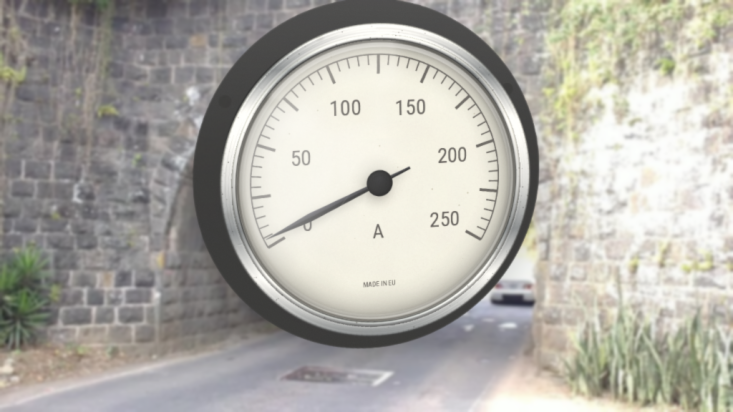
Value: 5A
